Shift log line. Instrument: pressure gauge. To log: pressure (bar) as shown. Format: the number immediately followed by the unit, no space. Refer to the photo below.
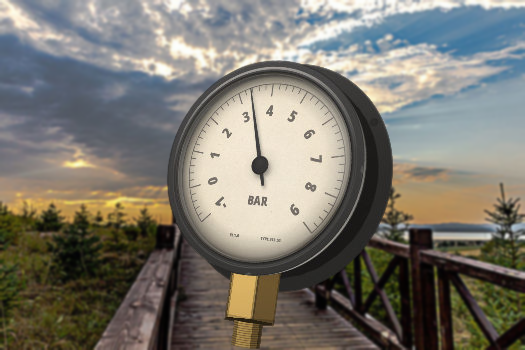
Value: 3.4bar
